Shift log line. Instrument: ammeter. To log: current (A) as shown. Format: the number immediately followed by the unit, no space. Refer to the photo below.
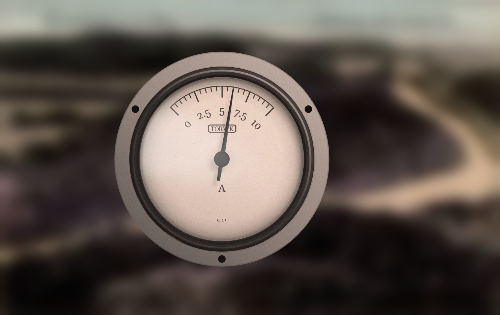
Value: 6A
